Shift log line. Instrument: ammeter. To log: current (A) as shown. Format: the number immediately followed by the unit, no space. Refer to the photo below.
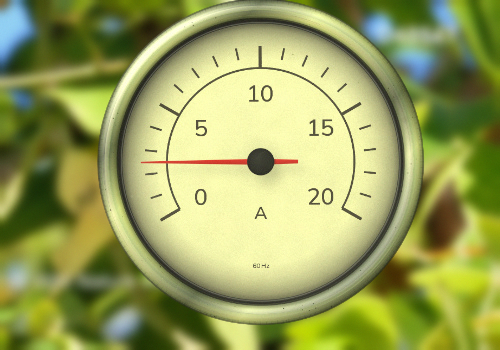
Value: 2.5A
